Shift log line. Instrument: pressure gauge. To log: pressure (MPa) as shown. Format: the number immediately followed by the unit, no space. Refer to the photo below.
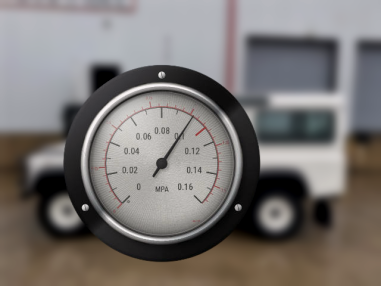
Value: 0.1MPa
